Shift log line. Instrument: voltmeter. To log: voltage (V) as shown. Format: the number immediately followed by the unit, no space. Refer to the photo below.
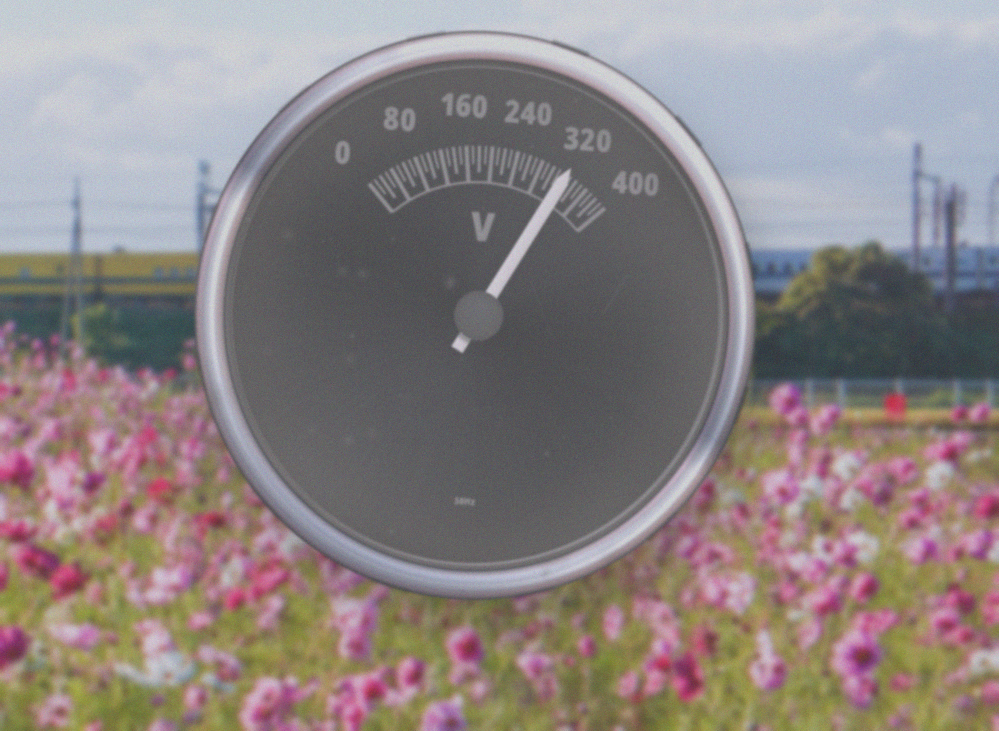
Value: 320V
